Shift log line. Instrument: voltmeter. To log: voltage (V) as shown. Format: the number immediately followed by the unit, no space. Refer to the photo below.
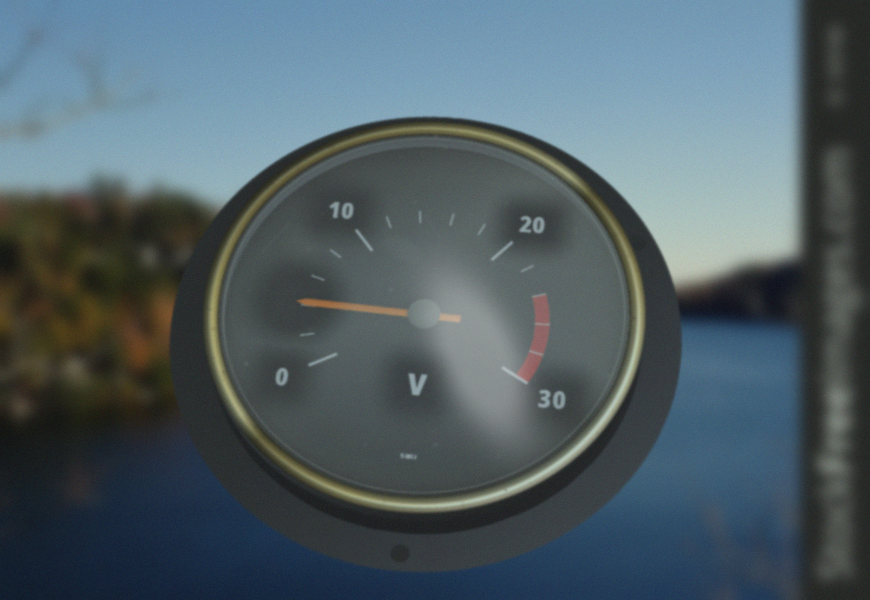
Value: 4V
